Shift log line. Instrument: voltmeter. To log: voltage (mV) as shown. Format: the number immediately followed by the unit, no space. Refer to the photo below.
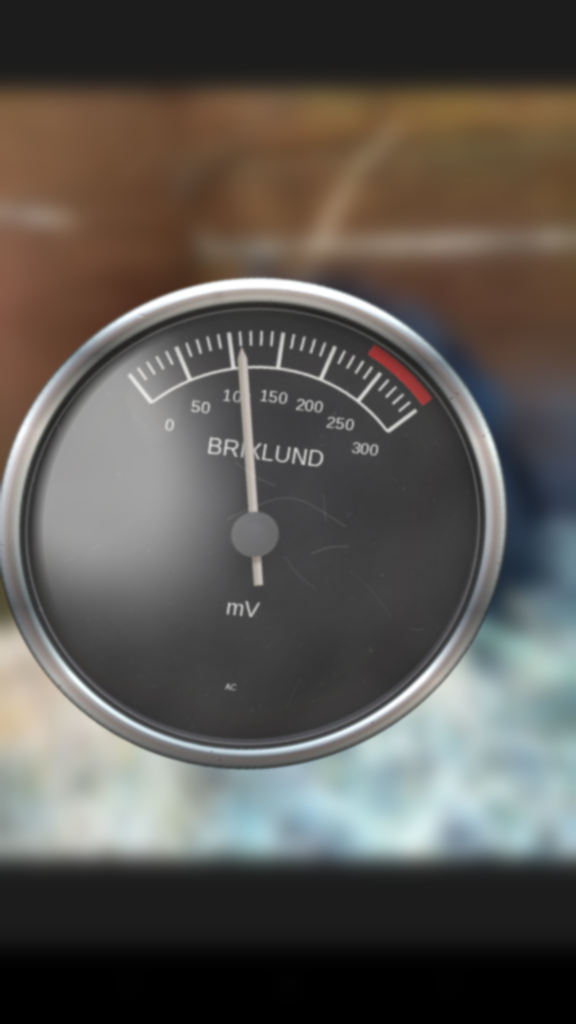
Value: 110mV
